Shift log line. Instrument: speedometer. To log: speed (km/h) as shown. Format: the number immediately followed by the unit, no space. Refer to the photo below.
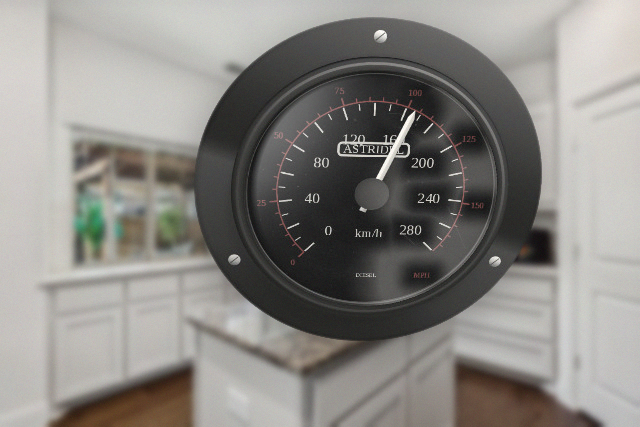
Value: 165km/h
